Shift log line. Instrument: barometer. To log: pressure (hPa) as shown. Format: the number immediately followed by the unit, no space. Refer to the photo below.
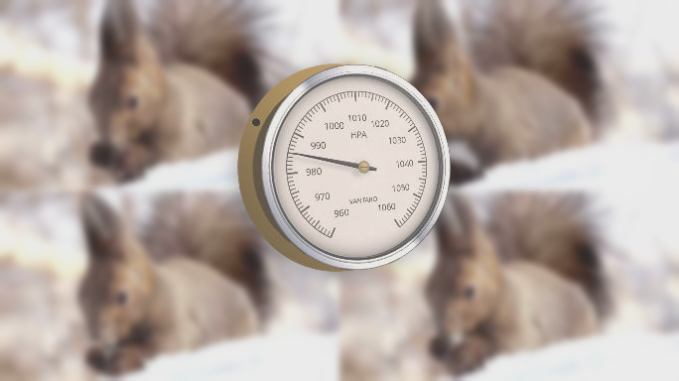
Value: 985hPa
